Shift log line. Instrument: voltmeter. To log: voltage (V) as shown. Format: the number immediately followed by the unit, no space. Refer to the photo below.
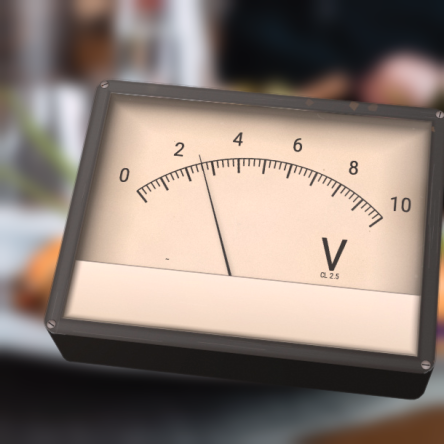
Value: 2.6V
